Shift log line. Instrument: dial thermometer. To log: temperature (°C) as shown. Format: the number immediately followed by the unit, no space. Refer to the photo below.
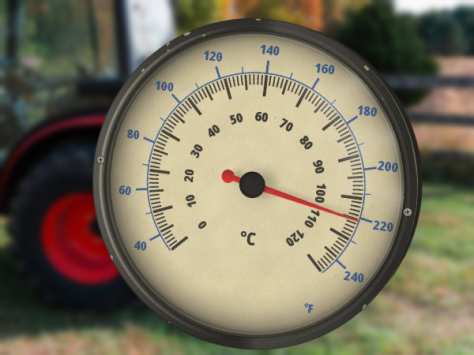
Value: 105°C
